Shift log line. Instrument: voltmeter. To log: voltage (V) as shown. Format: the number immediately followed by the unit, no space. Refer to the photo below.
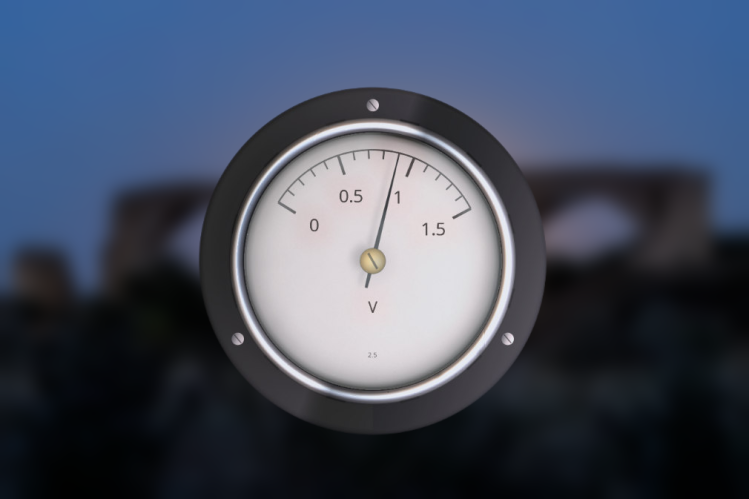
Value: 0.9V
